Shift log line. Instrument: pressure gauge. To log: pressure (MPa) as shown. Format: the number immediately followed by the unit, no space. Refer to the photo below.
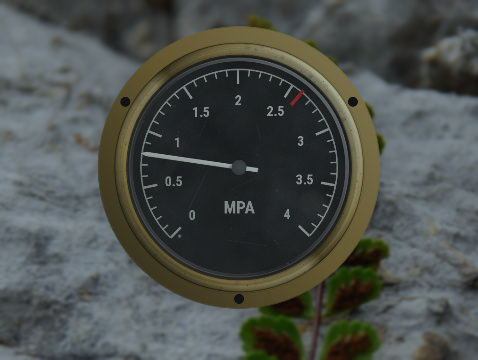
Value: 0.8MPa
